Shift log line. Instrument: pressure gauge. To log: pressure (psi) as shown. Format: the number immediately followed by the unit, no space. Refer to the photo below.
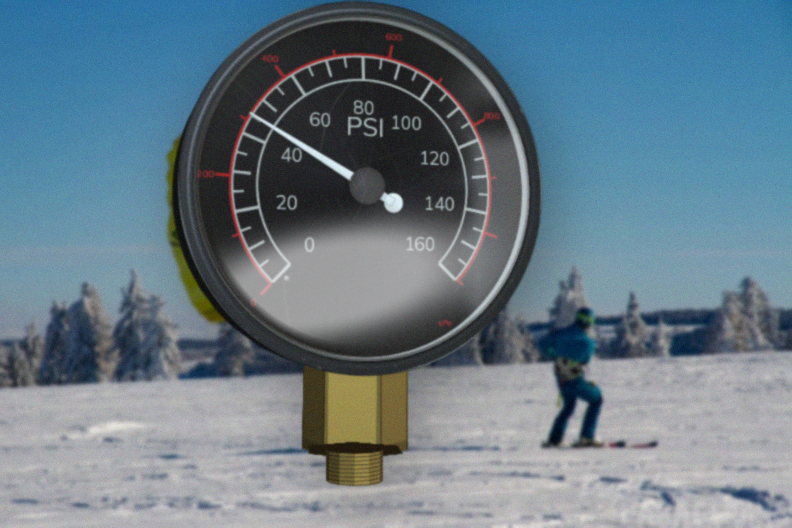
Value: 45psi
